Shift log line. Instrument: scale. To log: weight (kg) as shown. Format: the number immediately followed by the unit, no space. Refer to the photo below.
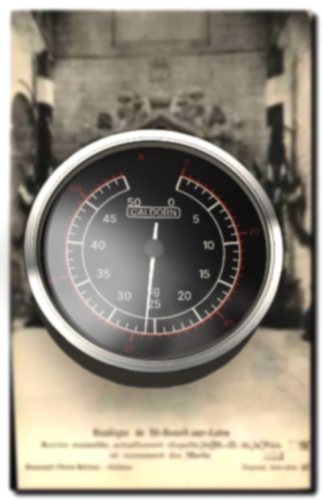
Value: 26kg
